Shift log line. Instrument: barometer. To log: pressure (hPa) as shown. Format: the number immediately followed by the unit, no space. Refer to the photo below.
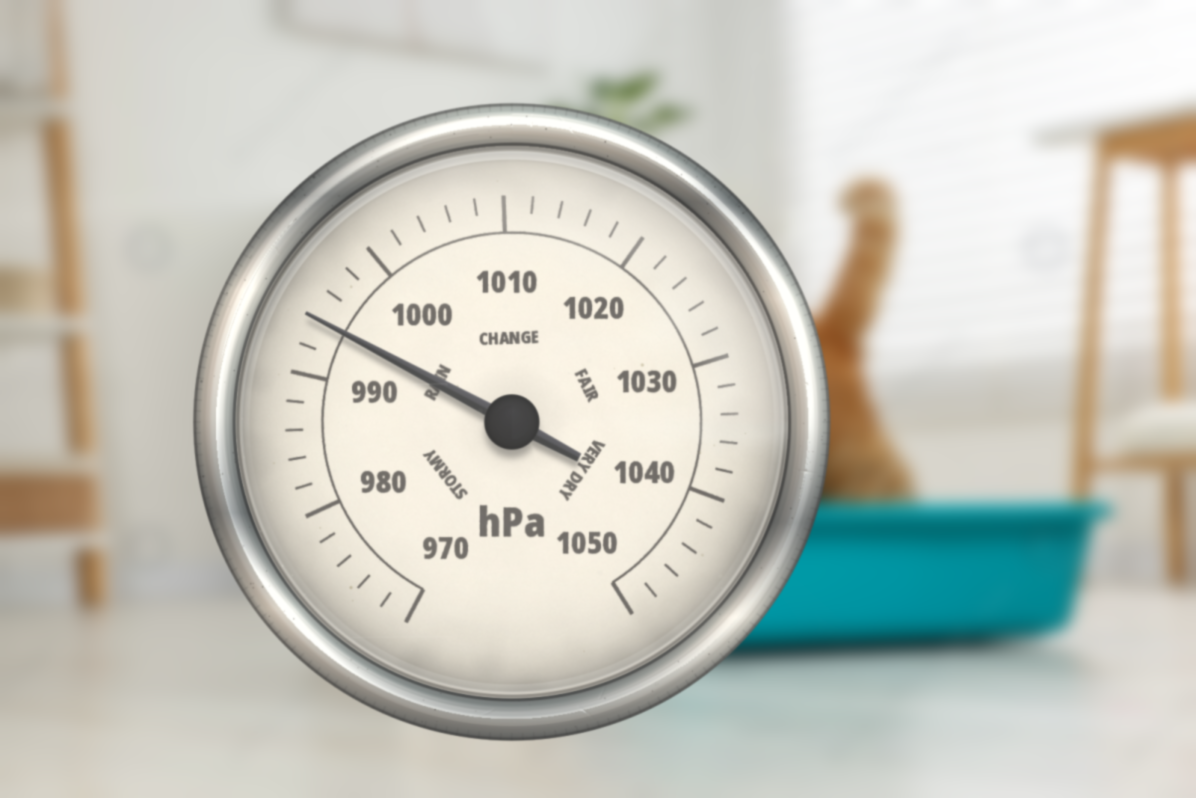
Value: 994hPa
